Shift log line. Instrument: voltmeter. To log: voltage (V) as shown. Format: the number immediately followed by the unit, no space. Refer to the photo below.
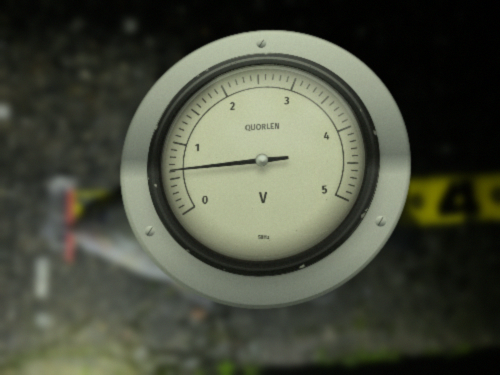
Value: 0.6V
